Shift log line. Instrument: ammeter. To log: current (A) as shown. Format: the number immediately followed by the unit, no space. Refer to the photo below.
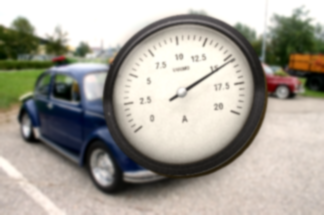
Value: 15.5A
